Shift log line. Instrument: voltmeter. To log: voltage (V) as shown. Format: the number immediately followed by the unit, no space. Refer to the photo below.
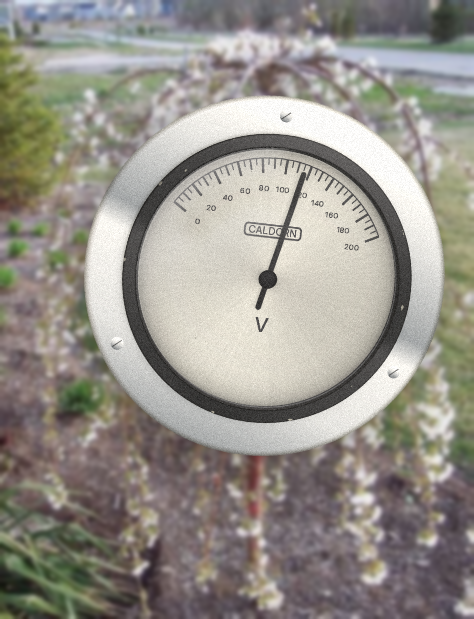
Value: 115V
